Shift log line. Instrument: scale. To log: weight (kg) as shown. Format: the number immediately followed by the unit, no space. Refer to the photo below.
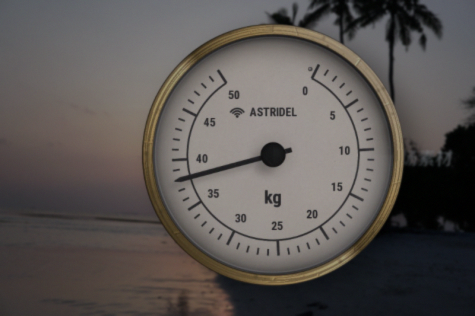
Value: 38kg
